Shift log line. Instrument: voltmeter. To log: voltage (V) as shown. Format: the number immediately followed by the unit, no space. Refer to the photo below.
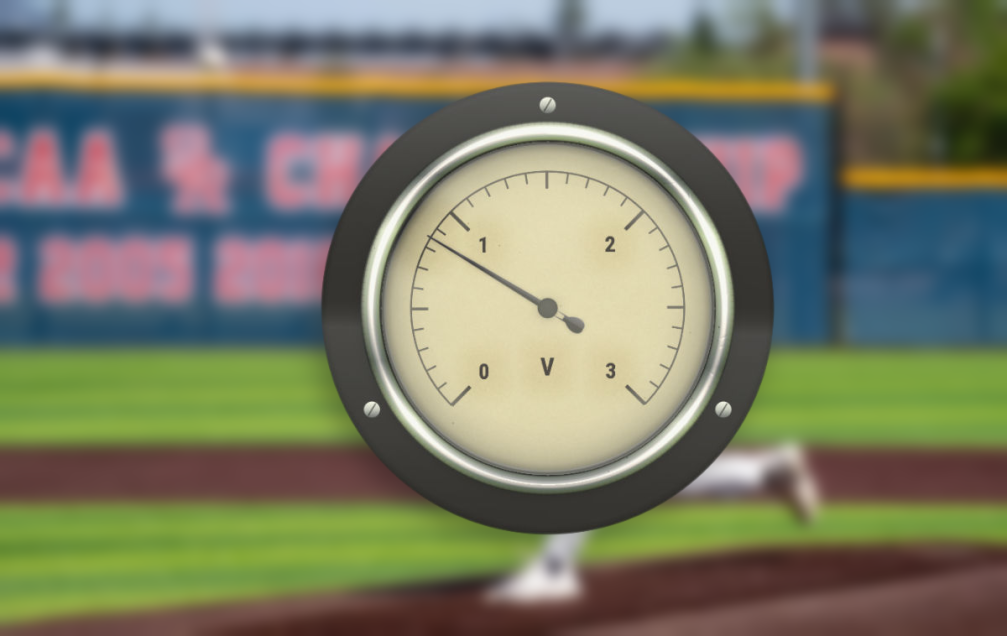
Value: 0.85V
